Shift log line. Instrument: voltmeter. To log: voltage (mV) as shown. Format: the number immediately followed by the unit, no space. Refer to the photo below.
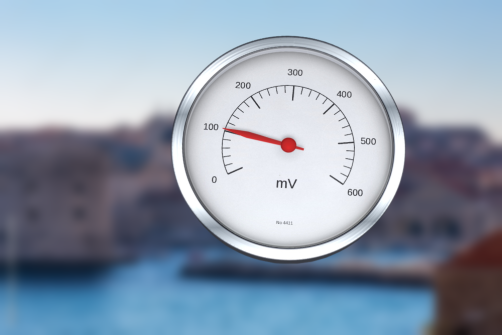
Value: 100mV
